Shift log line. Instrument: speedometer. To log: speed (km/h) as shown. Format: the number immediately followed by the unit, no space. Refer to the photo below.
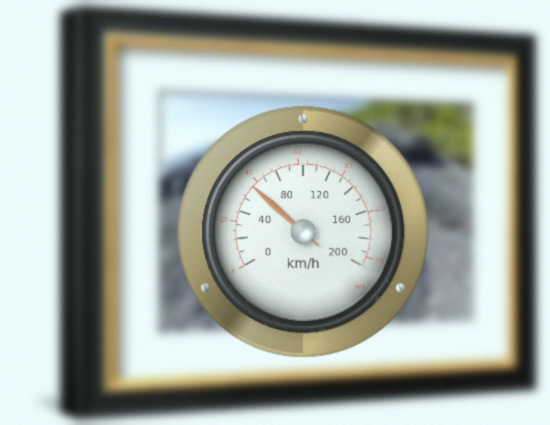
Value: 60km/h
